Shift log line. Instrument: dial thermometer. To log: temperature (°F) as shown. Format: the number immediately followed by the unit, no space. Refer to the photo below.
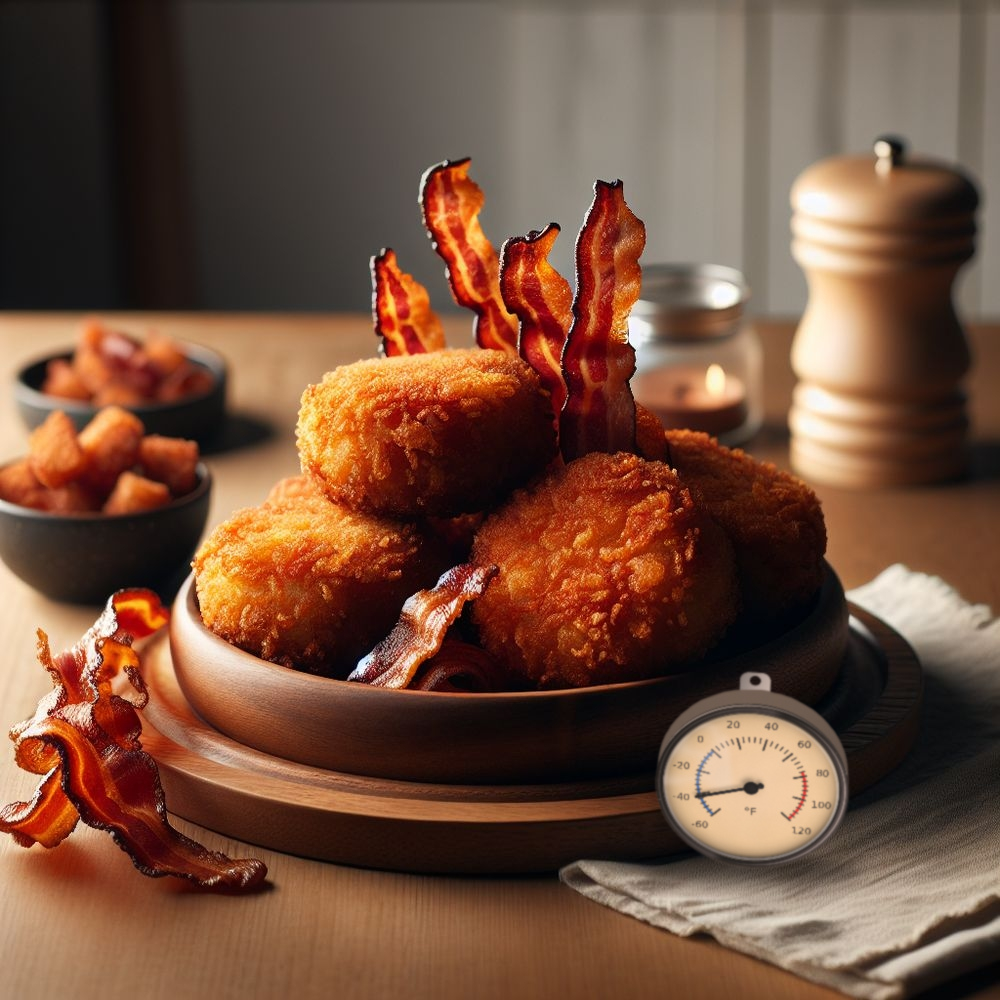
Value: -40°F
